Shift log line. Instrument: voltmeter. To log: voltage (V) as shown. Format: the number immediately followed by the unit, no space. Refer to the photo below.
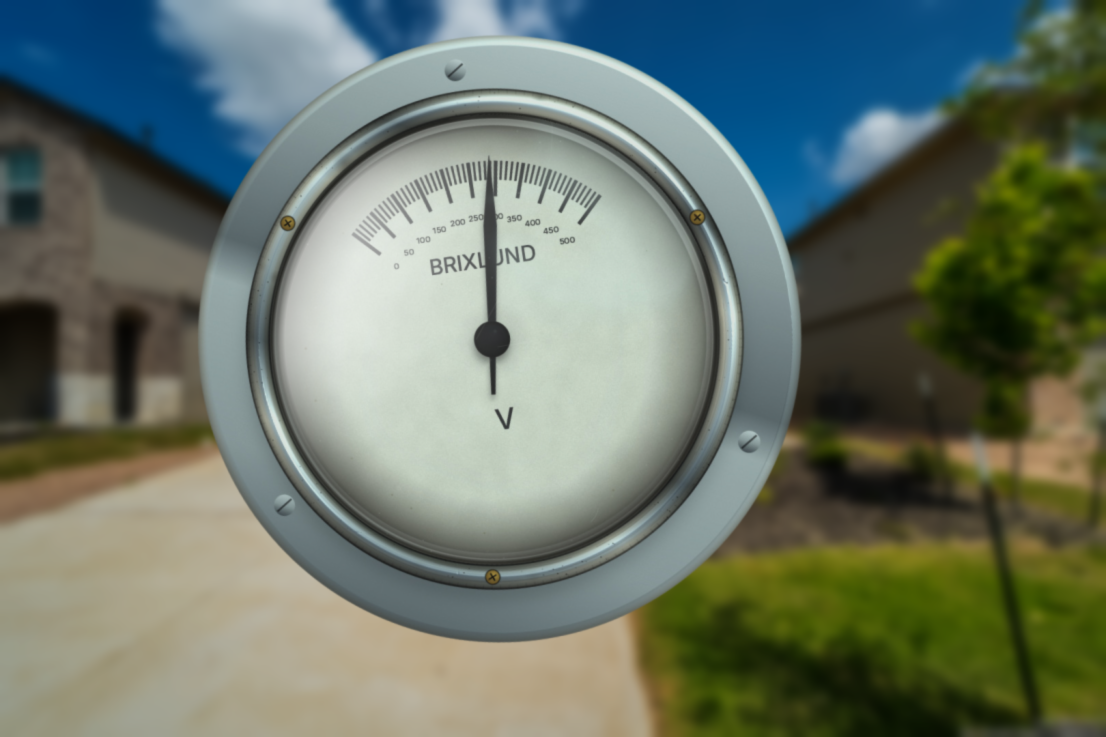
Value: 290V
